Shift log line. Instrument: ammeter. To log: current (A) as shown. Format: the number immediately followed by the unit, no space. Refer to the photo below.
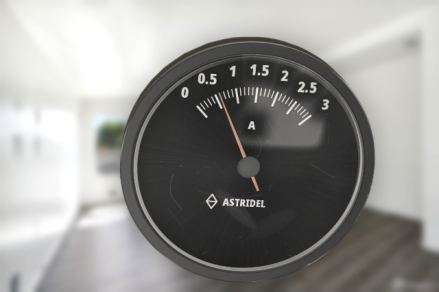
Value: 0.6A
